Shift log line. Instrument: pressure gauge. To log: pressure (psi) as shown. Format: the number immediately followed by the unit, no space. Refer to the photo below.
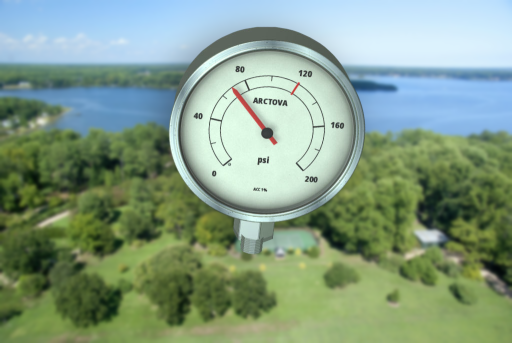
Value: 70psi
